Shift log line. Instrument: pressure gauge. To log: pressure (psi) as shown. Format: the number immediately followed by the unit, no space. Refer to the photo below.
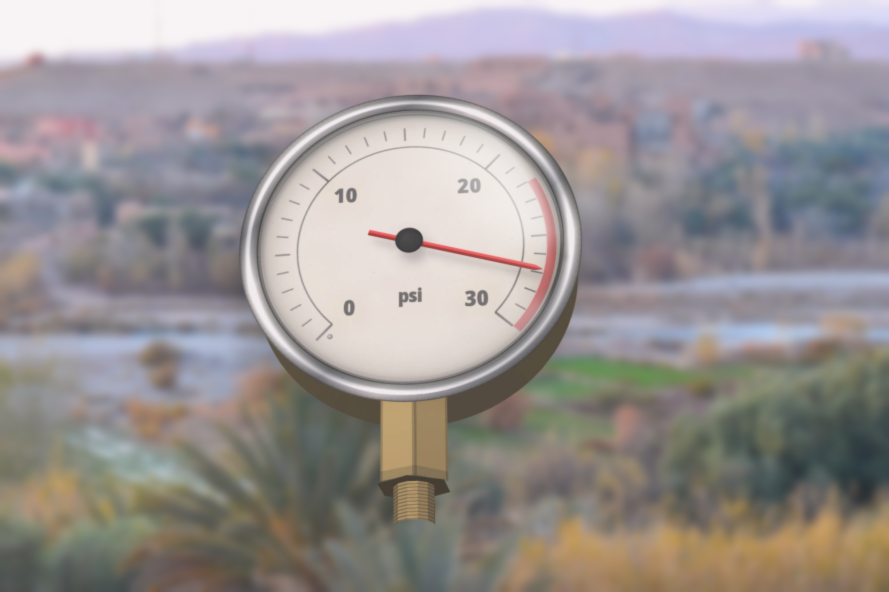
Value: 27psi
